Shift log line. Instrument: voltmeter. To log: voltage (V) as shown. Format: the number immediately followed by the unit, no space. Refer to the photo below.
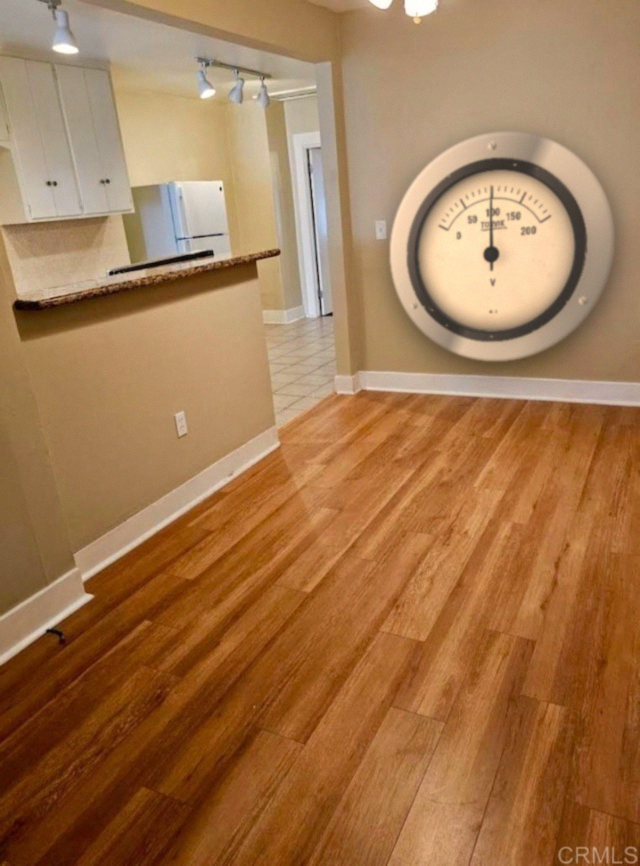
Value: 100V
